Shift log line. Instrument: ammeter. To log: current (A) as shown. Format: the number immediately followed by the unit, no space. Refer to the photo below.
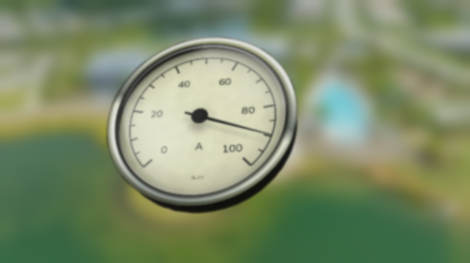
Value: 90A
